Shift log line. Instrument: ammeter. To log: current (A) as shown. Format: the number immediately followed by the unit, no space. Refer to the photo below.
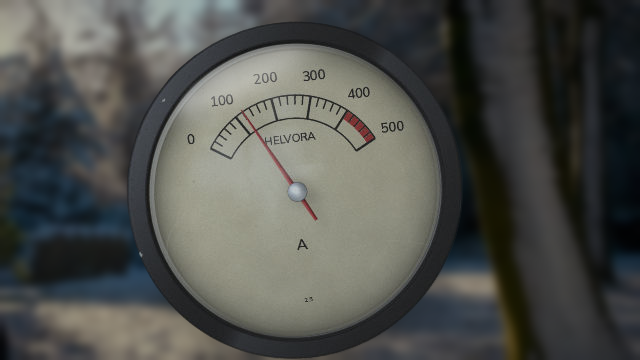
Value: 120A
